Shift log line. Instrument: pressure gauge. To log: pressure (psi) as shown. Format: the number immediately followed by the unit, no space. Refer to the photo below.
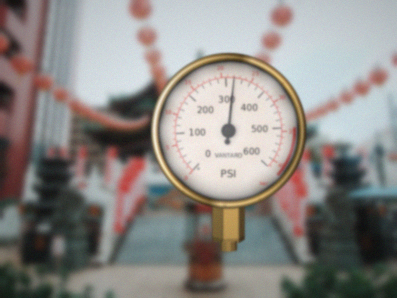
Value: 320psi
